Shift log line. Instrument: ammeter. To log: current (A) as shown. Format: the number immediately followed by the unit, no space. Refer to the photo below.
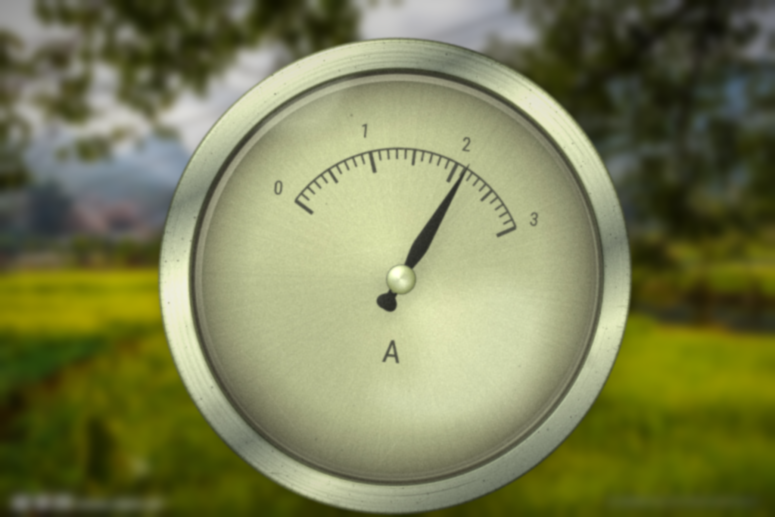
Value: 2.1A
